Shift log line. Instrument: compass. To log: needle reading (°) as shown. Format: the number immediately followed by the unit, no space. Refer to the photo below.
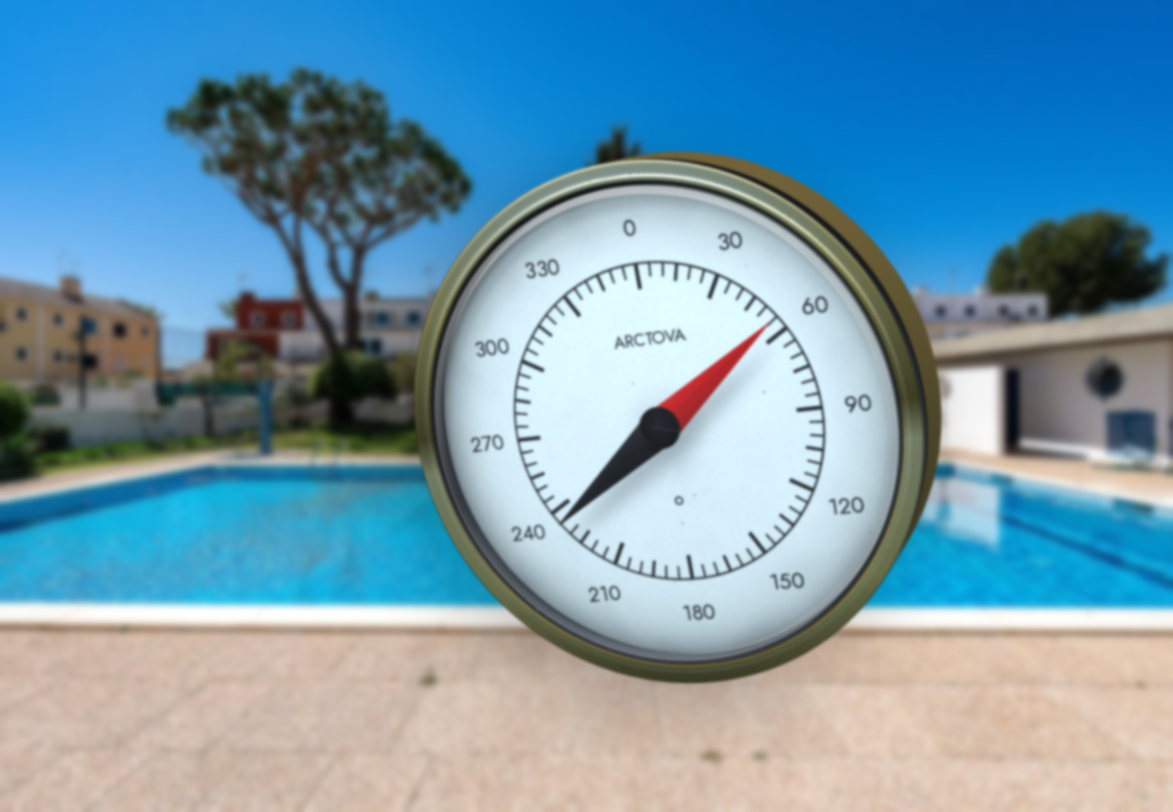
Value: 55°
